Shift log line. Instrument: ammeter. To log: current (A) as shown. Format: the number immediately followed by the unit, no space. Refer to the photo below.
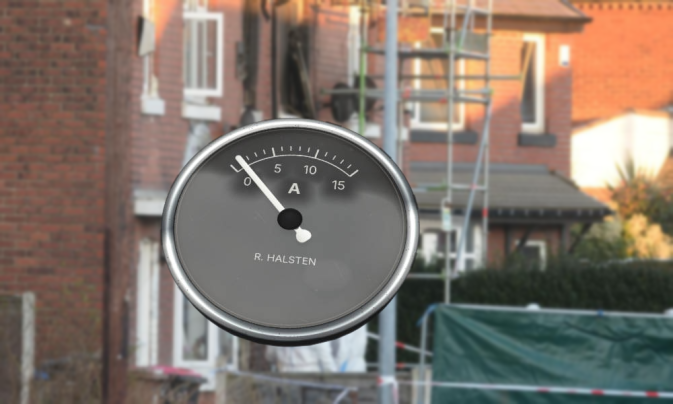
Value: 1A
